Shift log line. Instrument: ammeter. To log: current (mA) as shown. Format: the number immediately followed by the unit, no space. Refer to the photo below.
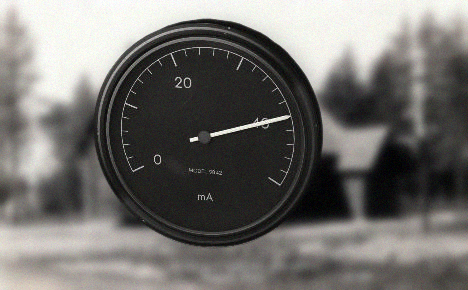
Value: 40mA
